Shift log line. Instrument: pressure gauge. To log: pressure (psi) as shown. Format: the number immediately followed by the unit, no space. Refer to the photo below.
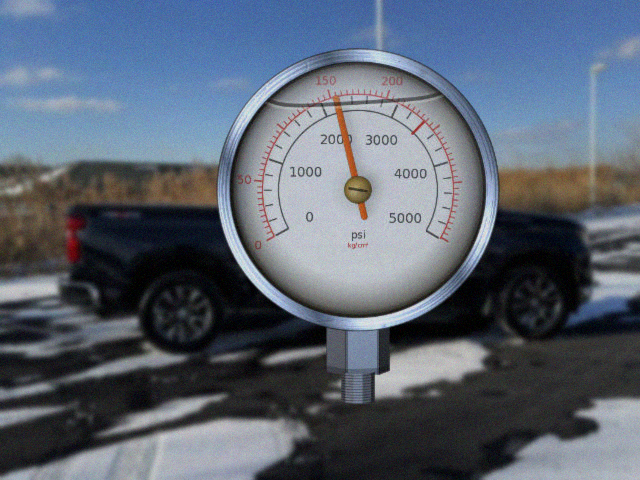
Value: 2200psi
